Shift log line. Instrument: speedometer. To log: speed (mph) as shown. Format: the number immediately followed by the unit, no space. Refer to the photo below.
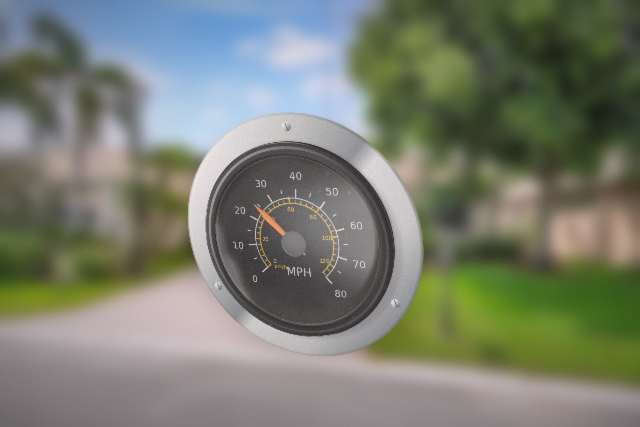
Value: 25mph
